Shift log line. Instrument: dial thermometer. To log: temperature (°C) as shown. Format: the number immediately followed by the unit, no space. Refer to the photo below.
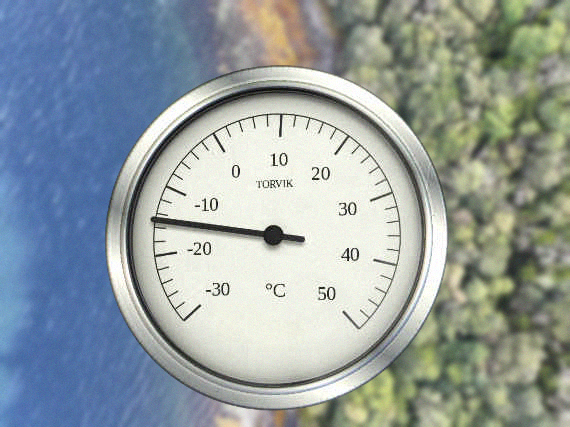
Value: -15°C
